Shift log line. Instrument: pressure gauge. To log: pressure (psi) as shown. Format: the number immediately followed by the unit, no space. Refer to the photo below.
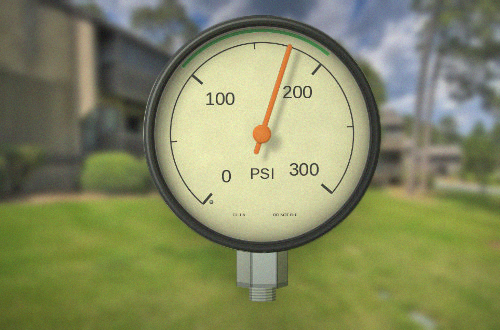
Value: 175psi
